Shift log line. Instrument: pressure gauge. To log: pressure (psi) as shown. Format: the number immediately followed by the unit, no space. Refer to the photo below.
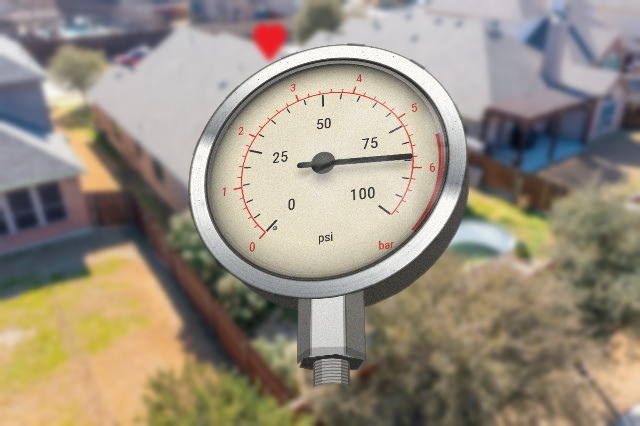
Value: 85psi
